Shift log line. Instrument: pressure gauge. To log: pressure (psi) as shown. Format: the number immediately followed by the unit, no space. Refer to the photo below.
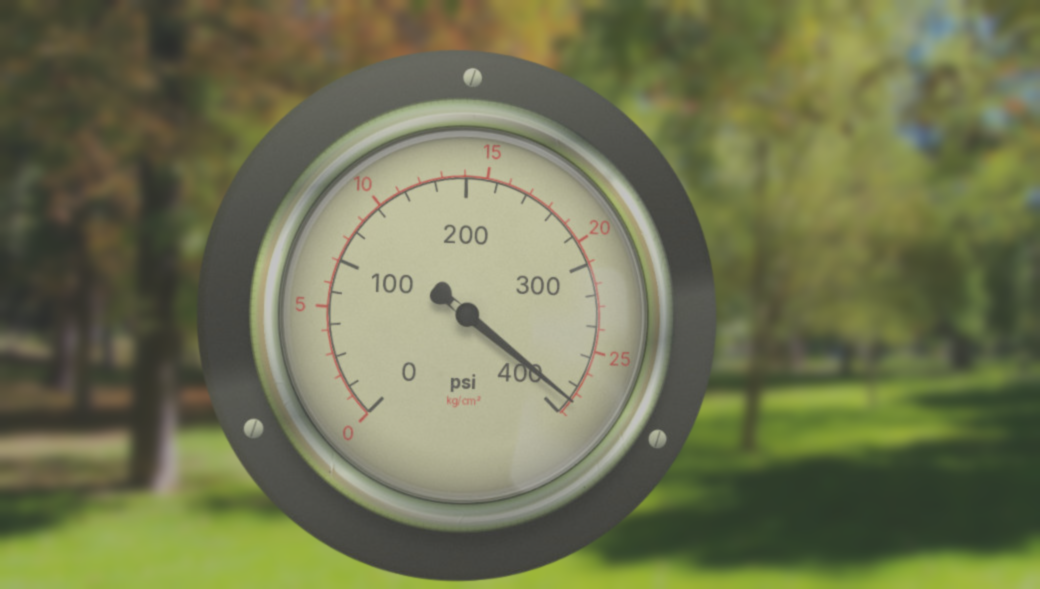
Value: 390psi
